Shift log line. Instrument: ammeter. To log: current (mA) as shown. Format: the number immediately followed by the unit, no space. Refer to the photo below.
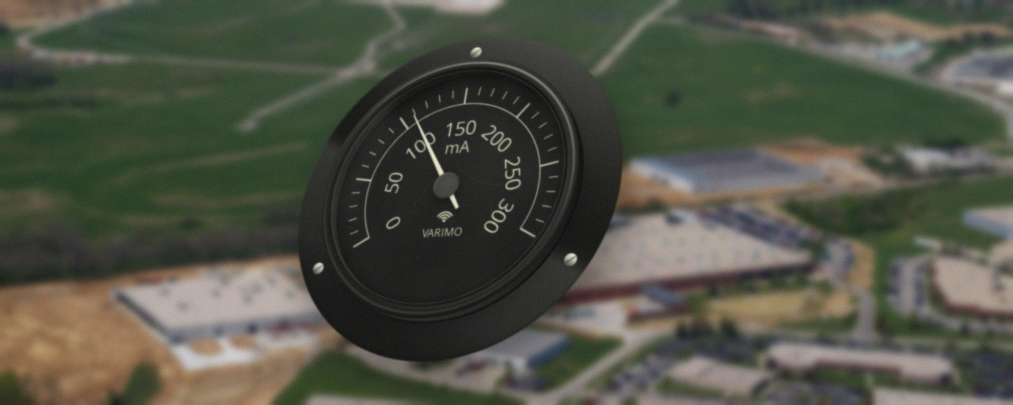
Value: 110mA
